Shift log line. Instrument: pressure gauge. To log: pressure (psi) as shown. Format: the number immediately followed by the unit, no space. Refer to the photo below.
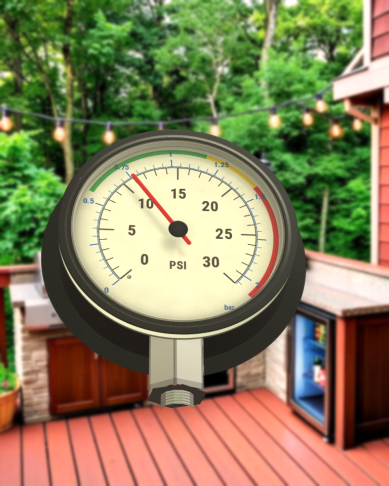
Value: 11psi
